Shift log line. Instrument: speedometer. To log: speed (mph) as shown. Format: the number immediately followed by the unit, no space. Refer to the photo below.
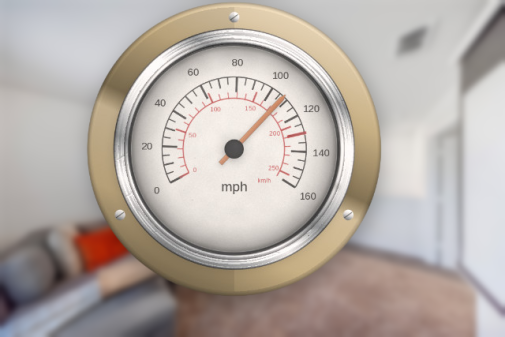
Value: 107.5mph
